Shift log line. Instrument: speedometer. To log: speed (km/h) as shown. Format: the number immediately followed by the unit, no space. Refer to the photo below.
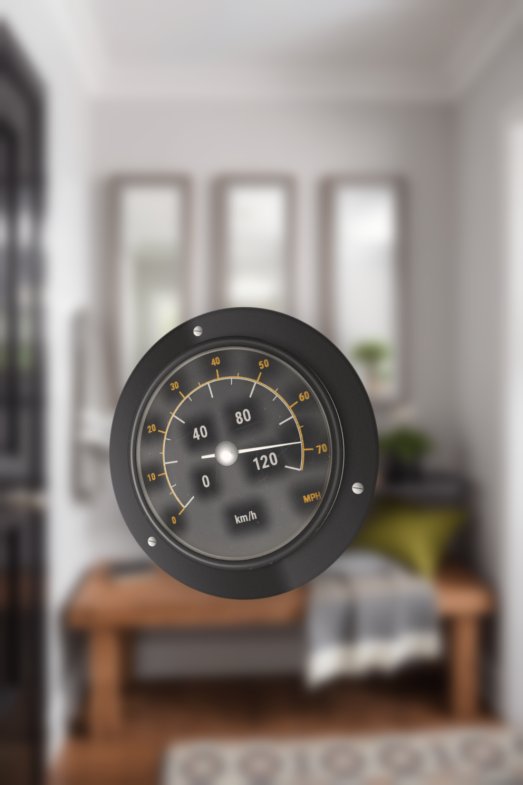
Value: 110km/h
